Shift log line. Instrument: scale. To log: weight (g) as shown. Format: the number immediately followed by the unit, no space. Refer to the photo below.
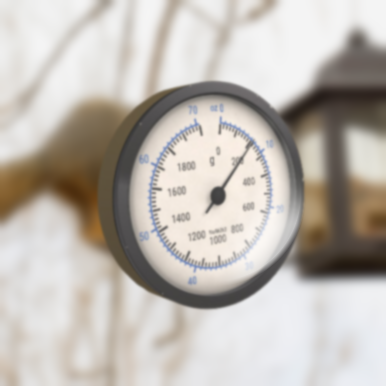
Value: 200g
